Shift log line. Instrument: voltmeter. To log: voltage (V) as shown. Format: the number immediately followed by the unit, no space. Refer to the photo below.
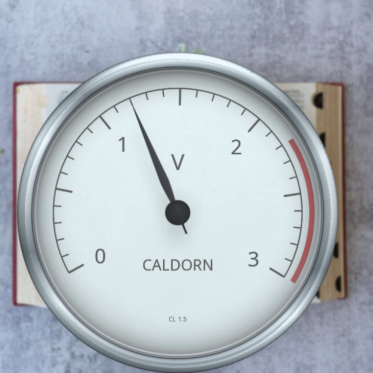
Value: 1.2V
